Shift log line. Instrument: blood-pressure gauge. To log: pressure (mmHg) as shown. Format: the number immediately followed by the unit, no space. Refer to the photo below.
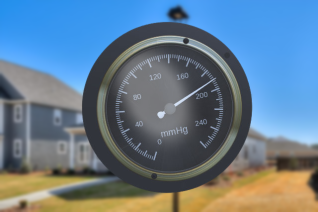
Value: 190mmHg
